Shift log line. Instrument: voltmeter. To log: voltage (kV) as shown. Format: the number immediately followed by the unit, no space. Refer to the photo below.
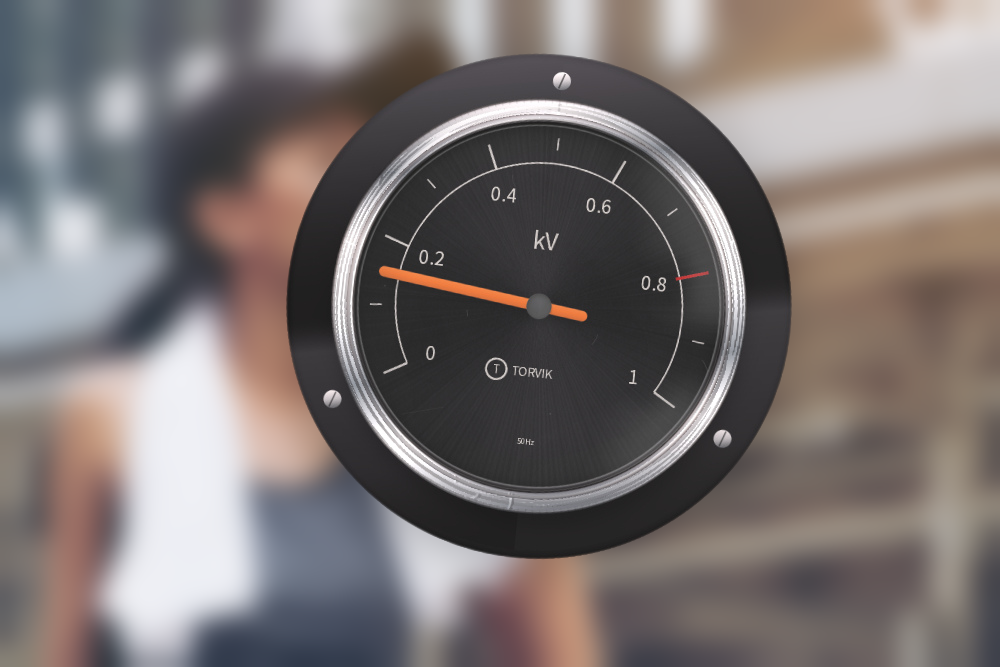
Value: 0.15kV
